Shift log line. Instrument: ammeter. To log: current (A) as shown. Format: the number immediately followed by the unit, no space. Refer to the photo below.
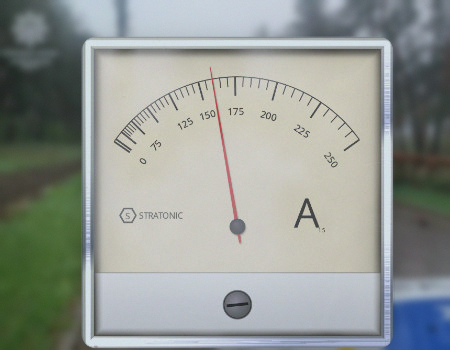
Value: 160A
